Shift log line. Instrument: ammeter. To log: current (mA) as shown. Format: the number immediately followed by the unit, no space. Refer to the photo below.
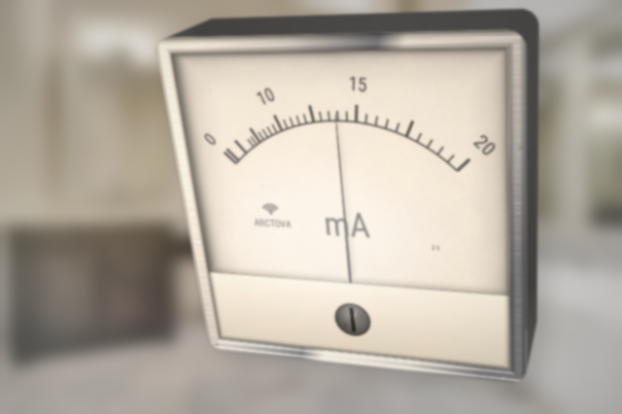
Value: 14mA
